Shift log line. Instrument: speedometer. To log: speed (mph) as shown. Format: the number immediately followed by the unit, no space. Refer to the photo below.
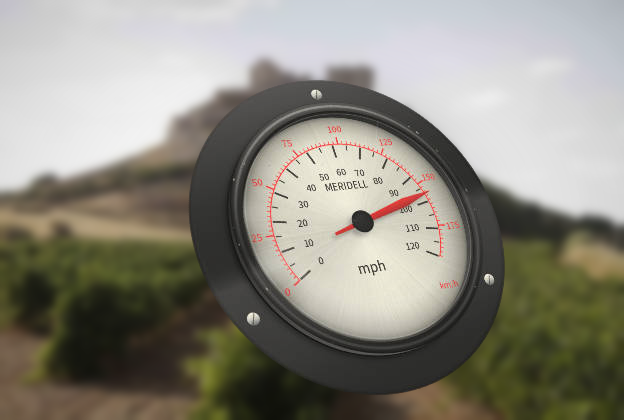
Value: 97.5mph
